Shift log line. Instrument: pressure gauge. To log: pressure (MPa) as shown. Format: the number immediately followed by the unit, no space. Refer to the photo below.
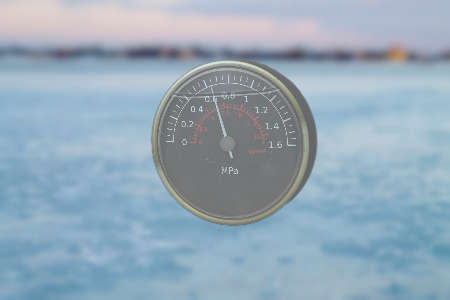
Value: 0.65MPa
